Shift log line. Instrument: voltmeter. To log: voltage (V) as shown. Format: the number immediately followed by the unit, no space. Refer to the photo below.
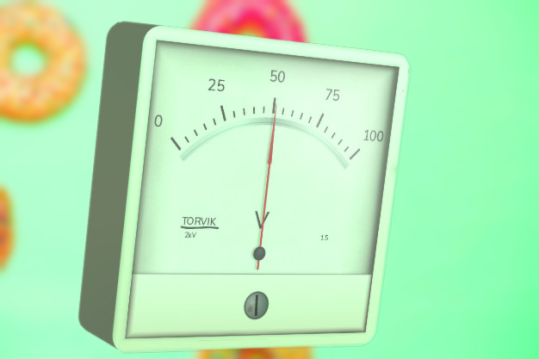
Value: 50V
